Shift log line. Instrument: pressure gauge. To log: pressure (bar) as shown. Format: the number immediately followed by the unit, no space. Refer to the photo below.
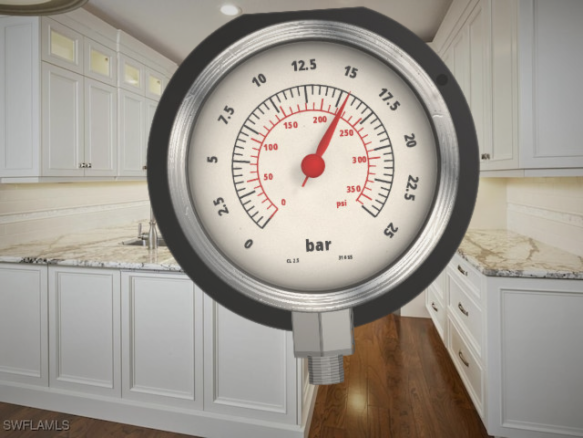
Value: 15.5bar
